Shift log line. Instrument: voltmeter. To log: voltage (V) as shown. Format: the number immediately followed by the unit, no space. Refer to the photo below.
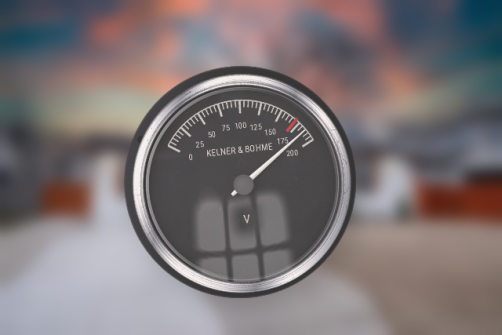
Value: 185V
